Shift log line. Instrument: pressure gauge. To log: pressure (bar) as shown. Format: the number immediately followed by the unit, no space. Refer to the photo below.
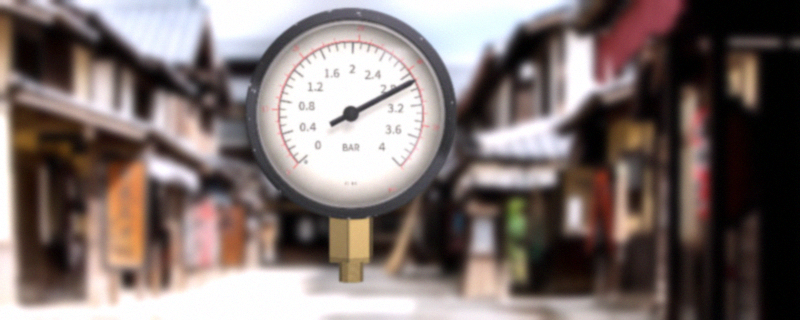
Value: 2.9bar
